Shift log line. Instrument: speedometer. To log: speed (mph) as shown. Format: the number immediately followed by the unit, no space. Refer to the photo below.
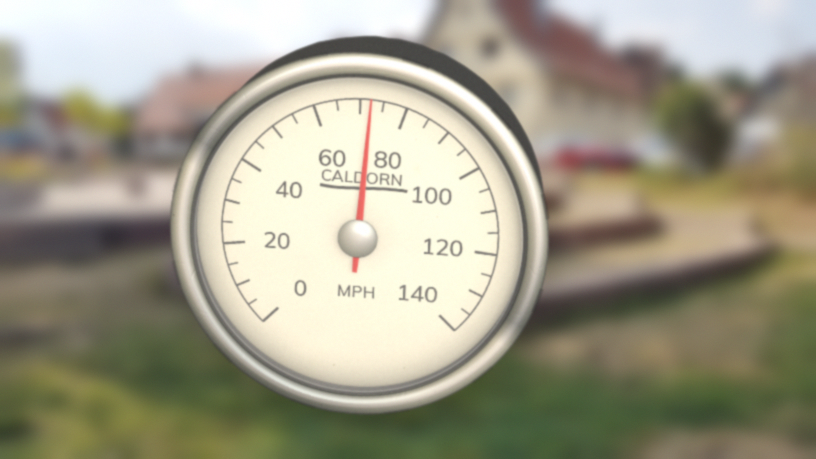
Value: 72.5mph
